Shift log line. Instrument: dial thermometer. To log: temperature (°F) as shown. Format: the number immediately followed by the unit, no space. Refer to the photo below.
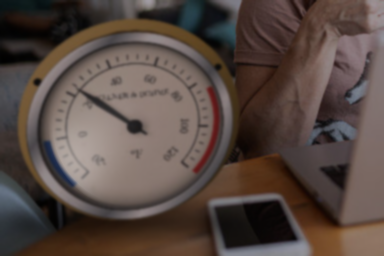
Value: 24°F
